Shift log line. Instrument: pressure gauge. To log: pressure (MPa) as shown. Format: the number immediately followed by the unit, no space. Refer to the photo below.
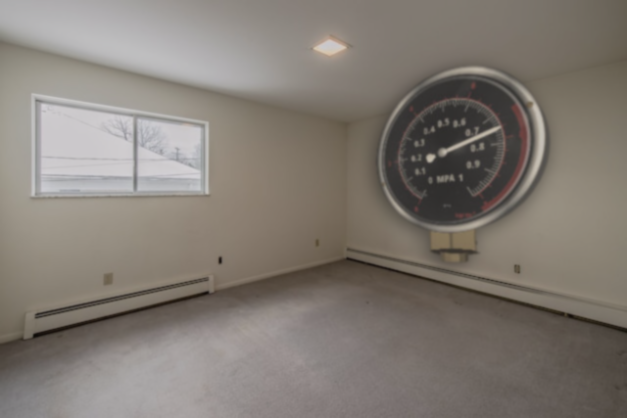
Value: 0.75MPa
